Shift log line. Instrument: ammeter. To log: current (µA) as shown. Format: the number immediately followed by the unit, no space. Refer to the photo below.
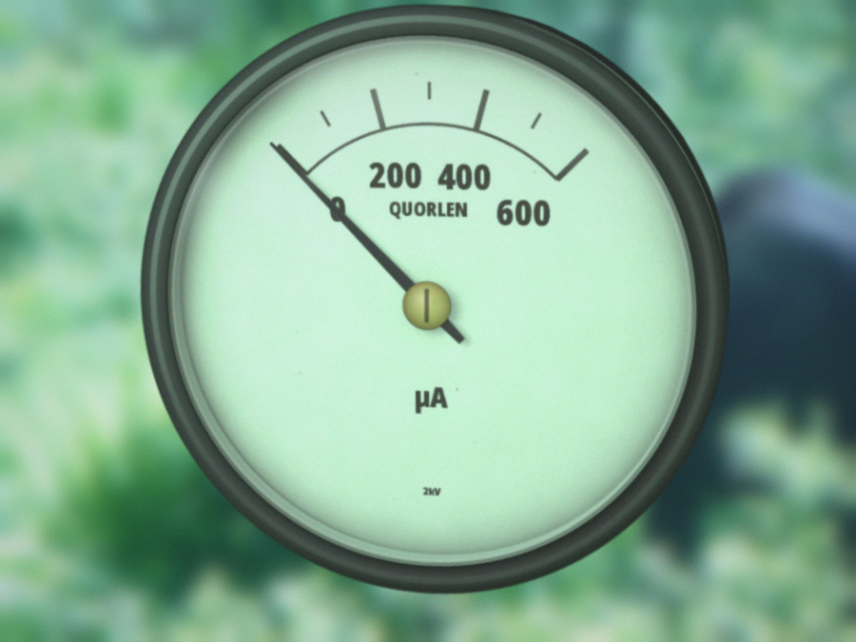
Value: 0µA
